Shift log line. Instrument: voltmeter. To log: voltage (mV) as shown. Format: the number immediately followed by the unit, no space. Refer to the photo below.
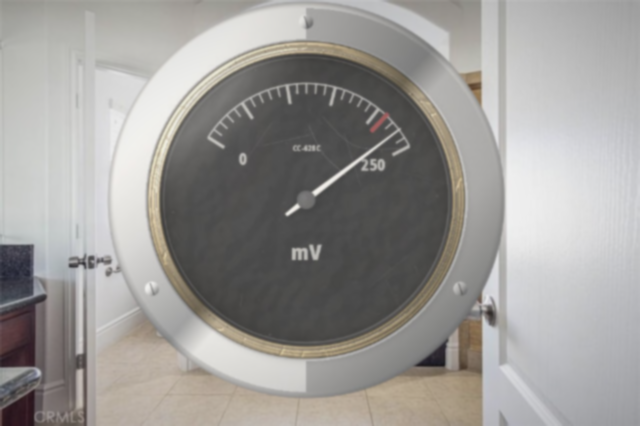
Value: 230mV
